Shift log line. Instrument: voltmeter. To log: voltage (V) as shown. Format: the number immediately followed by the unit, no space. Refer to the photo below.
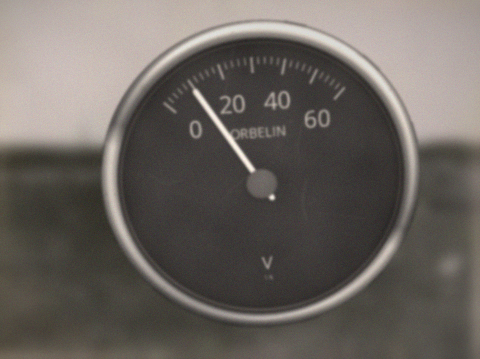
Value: 10V
